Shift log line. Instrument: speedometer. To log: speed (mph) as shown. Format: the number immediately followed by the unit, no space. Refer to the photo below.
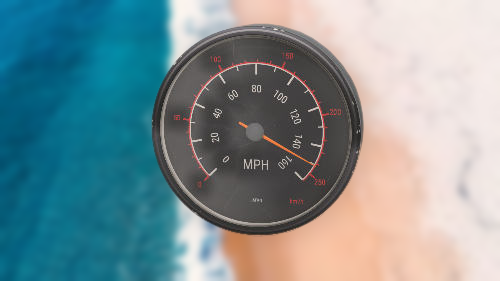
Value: 150mph
